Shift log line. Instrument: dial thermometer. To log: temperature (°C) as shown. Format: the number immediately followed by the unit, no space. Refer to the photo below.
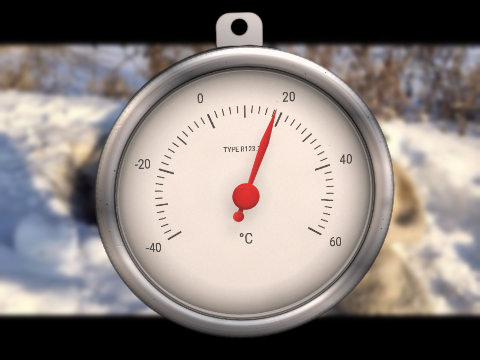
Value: 18°C
